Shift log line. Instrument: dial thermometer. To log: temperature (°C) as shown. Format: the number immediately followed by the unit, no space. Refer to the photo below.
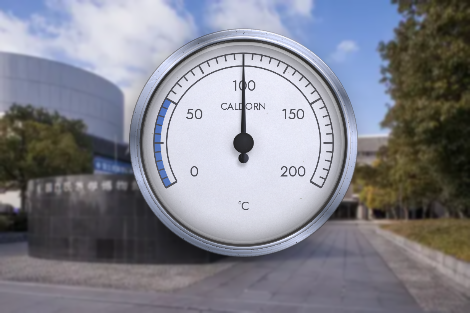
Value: 100°C
